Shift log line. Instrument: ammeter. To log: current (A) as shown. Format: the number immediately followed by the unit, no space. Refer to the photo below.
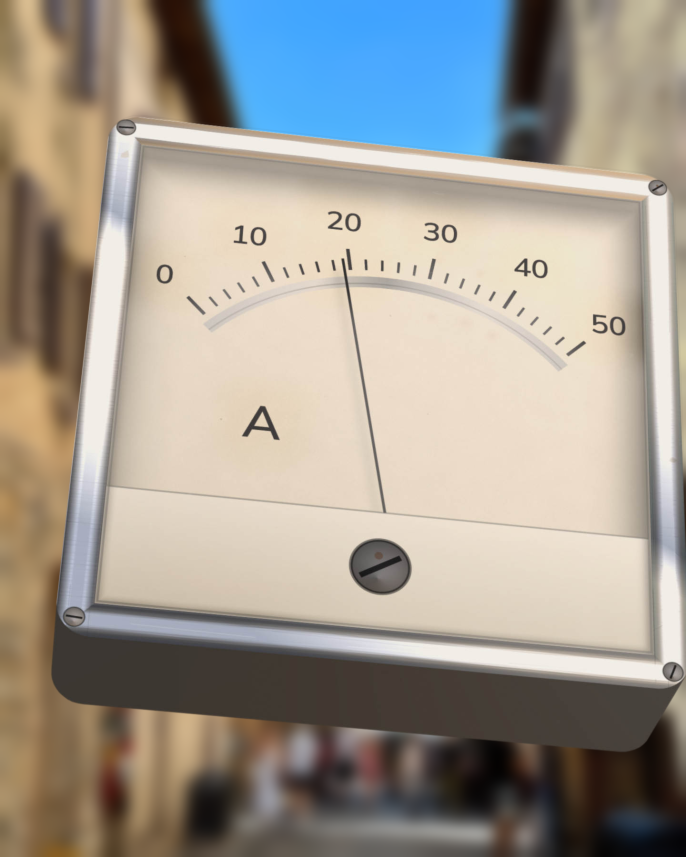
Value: 19A
